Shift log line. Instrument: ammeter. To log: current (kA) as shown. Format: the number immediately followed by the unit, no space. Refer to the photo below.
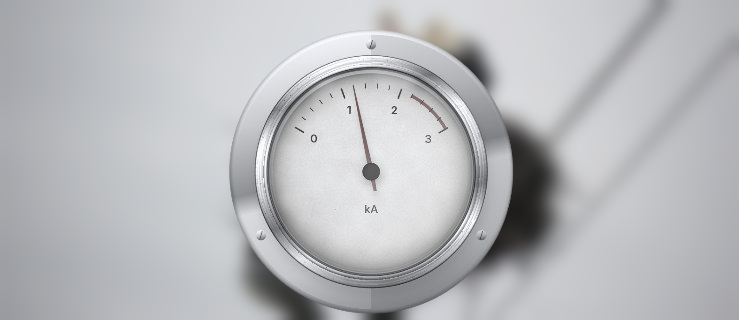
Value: 1.2kA
